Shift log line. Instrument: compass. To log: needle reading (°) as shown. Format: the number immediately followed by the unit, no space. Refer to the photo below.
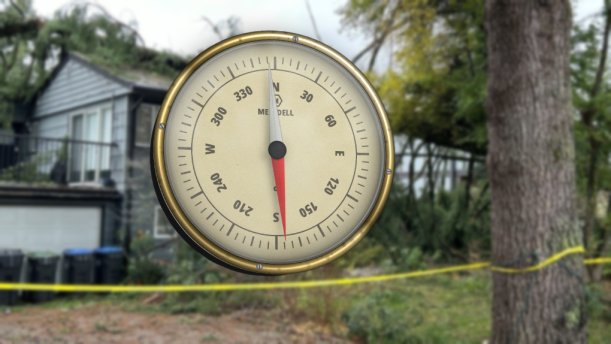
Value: 175°
